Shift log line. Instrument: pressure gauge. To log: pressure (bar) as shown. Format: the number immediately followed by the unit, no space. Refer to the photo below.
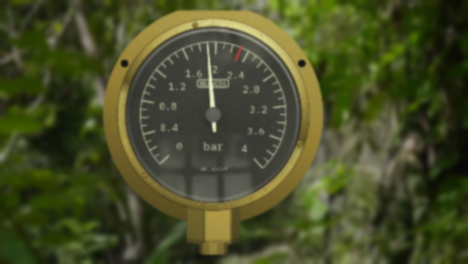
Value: 1.9bar
